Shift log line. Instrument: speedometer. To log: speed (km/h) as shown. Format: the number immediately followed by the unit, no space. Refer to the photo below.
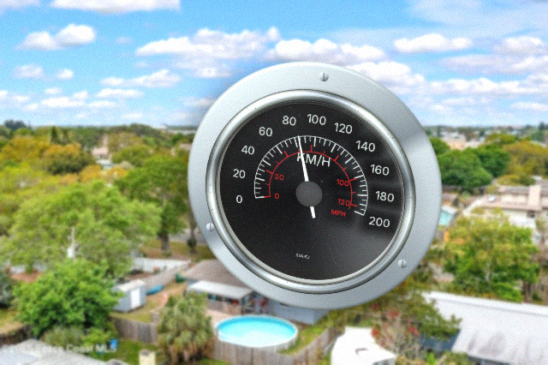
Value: 85km/h
